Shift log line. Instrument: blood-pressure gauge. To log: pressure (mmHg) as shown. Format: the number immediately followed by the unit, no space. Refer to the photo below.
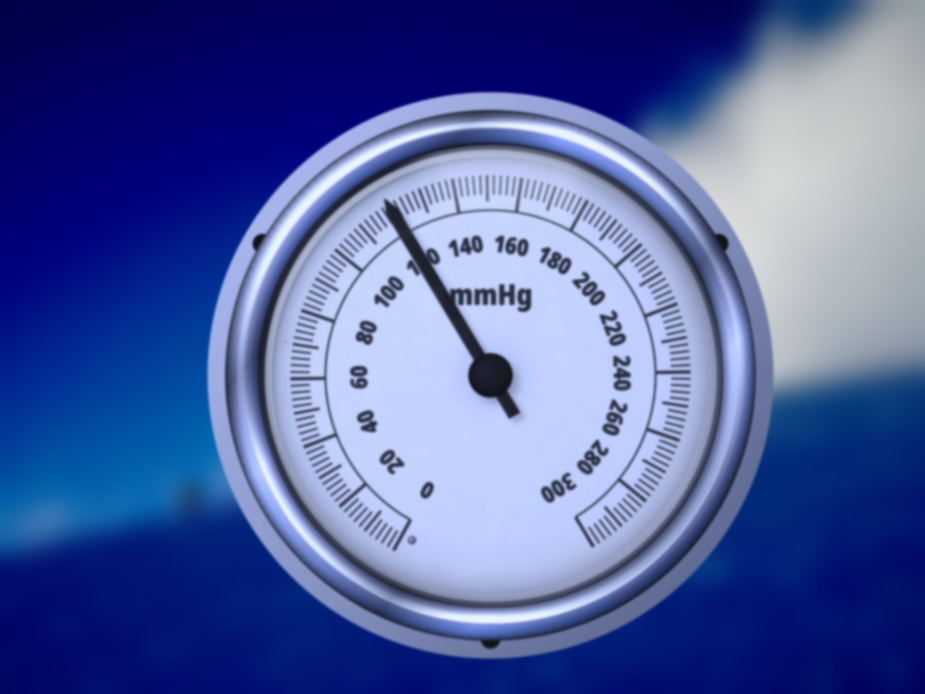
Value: 120mmHg
